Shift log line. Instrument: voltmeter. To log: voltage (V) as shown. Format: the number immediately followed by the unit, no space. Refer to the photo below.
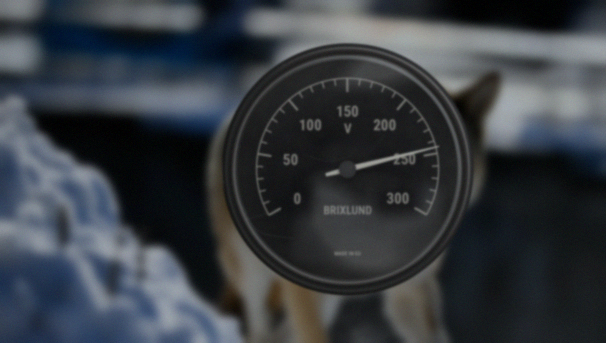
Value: 245V
